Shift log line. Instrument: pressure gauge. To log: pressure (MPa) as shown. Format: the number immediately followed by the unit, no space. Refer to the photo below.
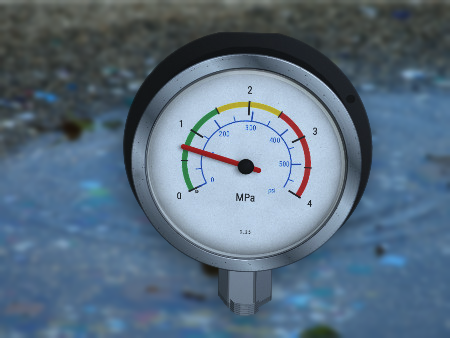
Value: 0.75MPa
